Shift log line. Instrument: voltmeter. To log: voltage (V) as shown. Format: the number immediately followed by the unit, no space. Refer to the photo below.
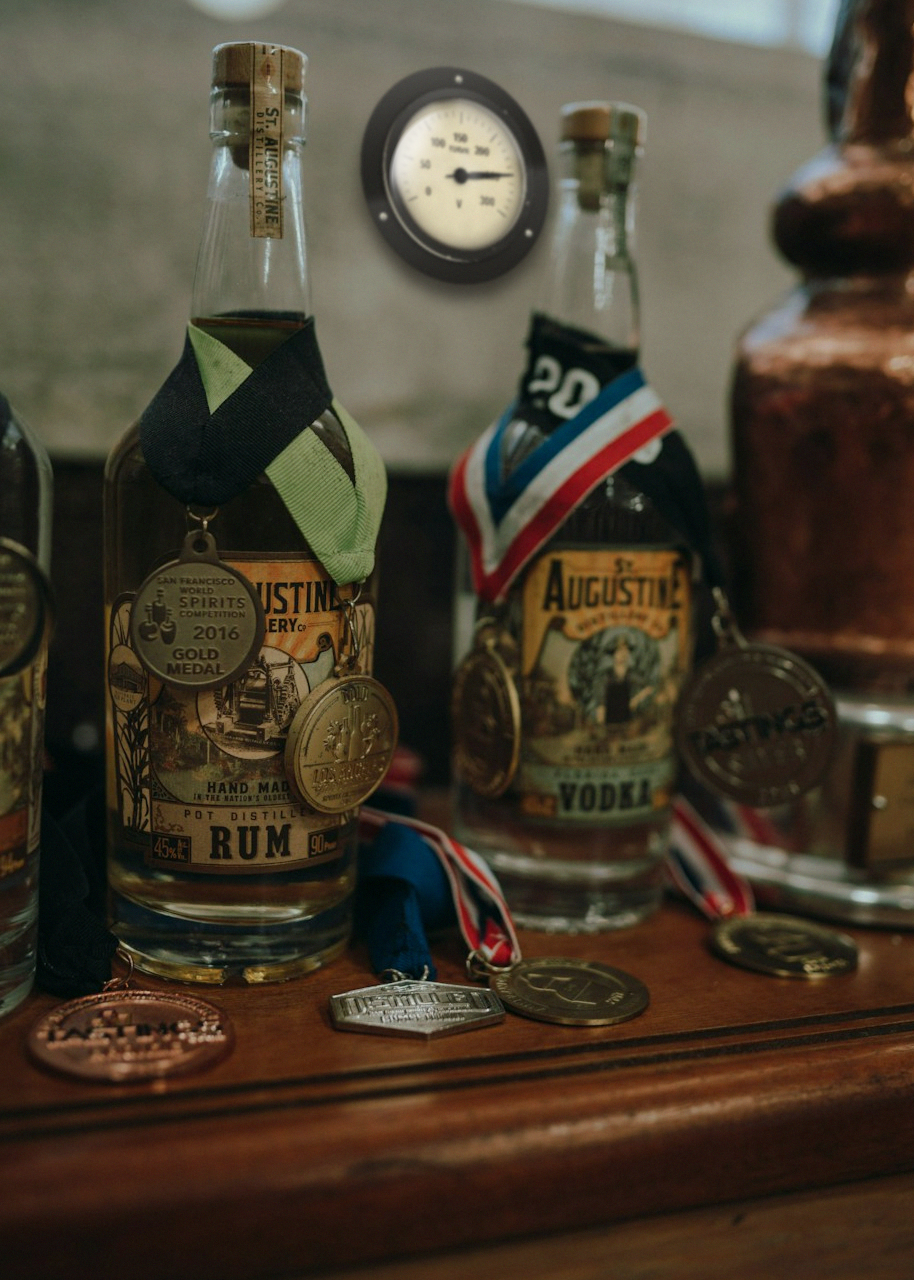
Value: 250V
